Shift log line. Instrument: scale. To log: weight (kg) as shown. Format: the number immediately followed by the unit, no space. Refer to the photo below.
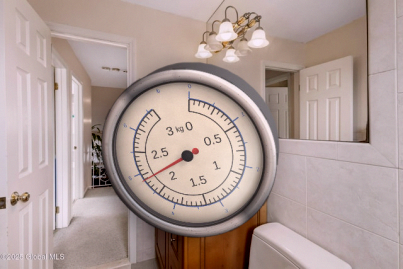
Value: 2.2kg
